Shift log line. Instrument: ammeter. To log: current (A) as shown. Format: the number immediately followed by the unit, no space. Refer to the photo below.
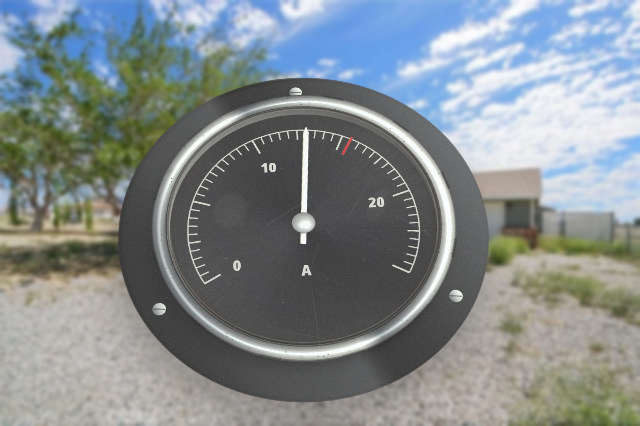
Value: 13A
